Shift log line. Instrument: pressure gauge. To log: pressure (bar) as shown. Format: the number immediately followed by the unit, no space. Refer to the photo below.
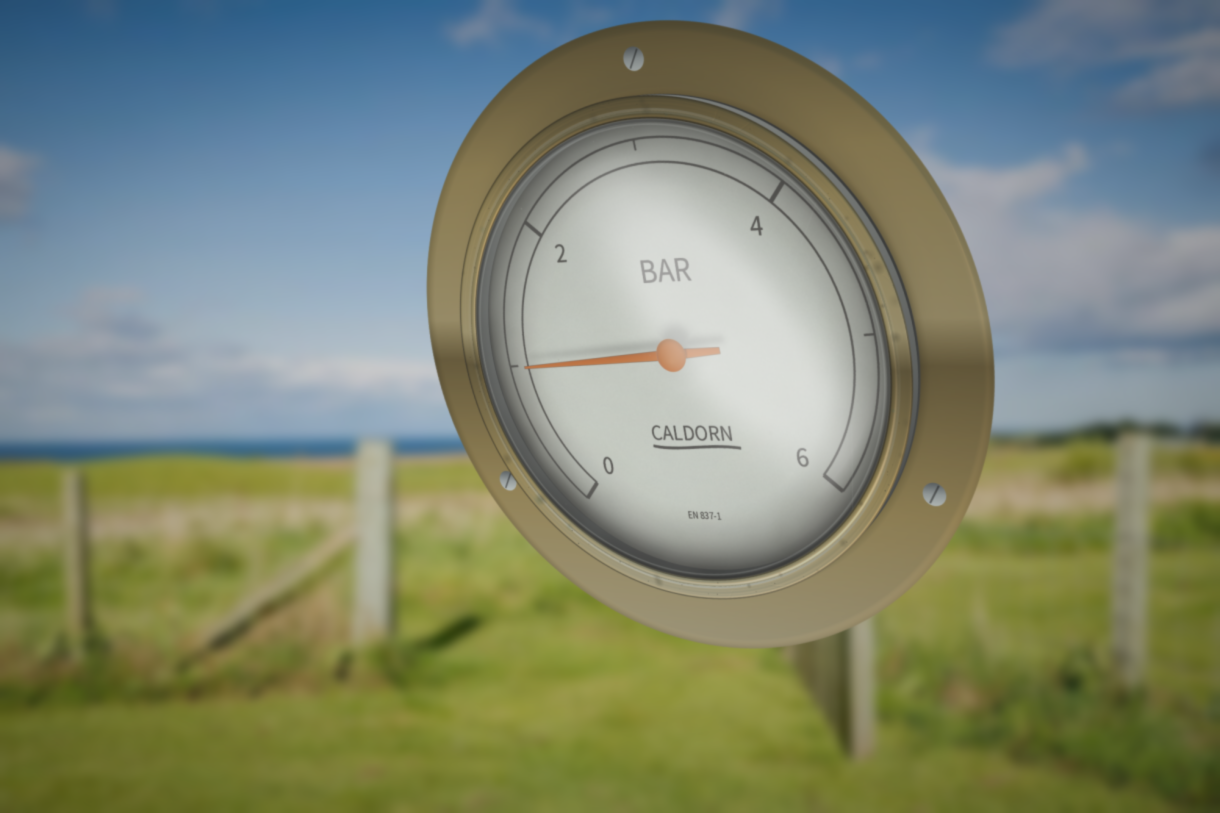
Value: 1bar
